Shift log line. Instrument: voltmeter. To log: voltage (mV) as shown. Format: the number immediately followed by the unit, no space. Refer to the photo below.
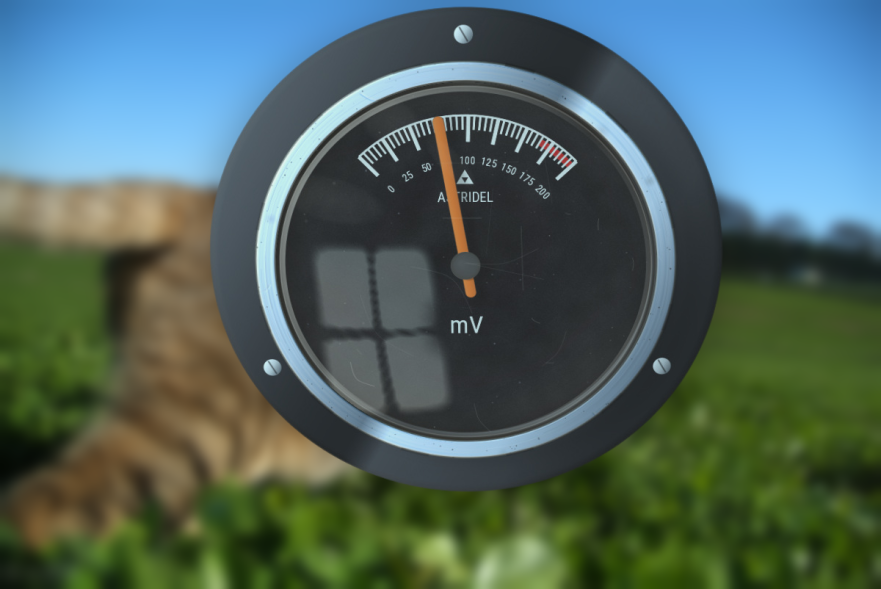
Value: 75mV
